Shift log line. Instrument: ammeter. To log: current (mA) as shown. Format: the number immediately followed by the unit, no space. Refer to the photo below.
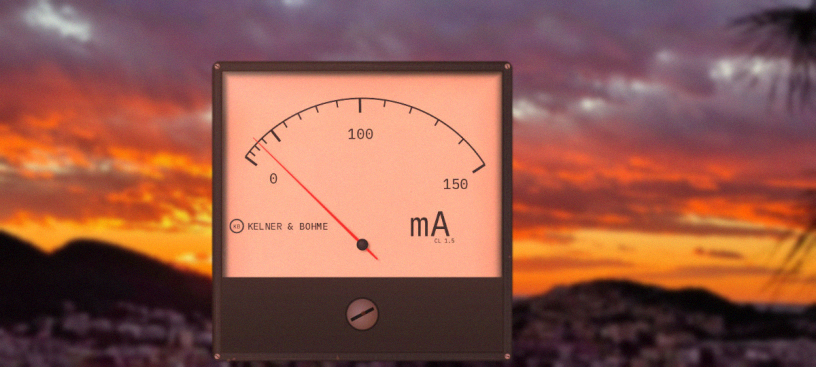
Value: 35mA
